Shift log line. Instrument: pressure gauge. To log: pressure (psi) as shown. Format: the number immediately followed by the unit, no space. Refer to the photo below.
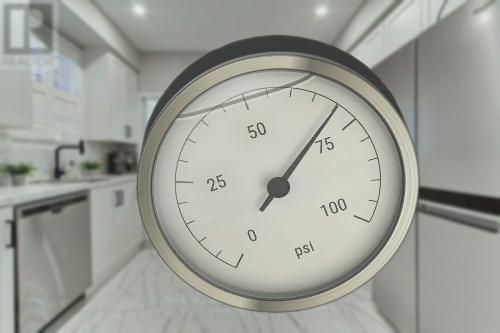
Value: 70psi
